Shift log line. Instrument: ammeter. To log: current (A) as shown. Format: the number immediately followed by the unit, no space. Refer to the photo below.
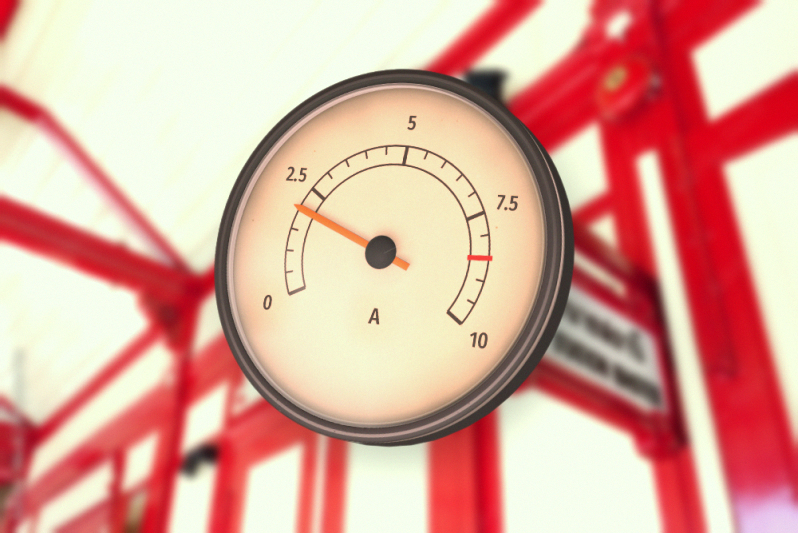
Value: 2A
